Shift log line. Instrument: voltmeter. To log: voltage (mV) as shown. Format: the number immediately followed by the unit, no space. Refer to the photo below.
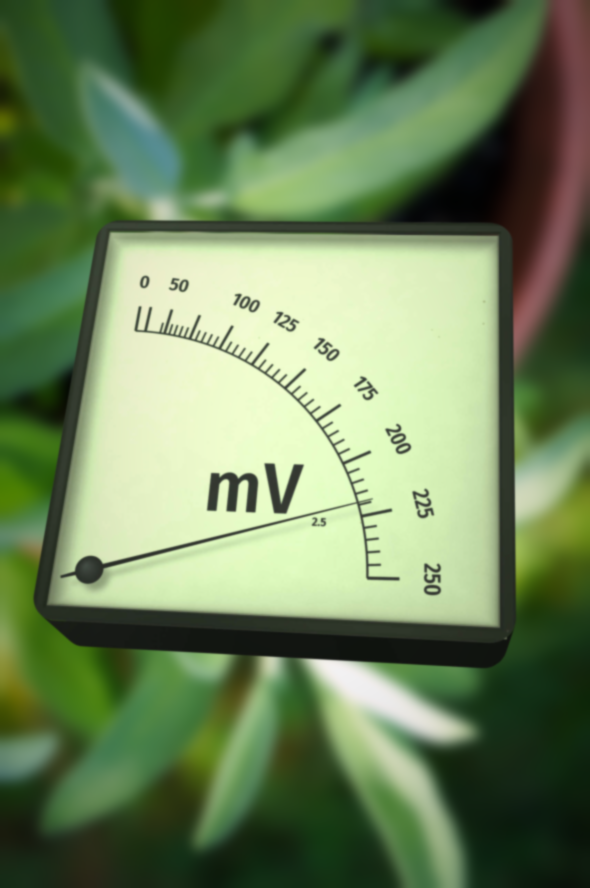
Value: 220mV
